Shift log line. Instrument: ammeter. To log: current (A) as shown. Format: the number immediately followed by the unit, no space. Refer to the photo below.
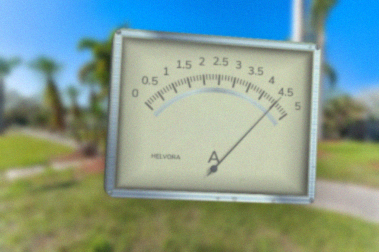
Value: 4.5A
